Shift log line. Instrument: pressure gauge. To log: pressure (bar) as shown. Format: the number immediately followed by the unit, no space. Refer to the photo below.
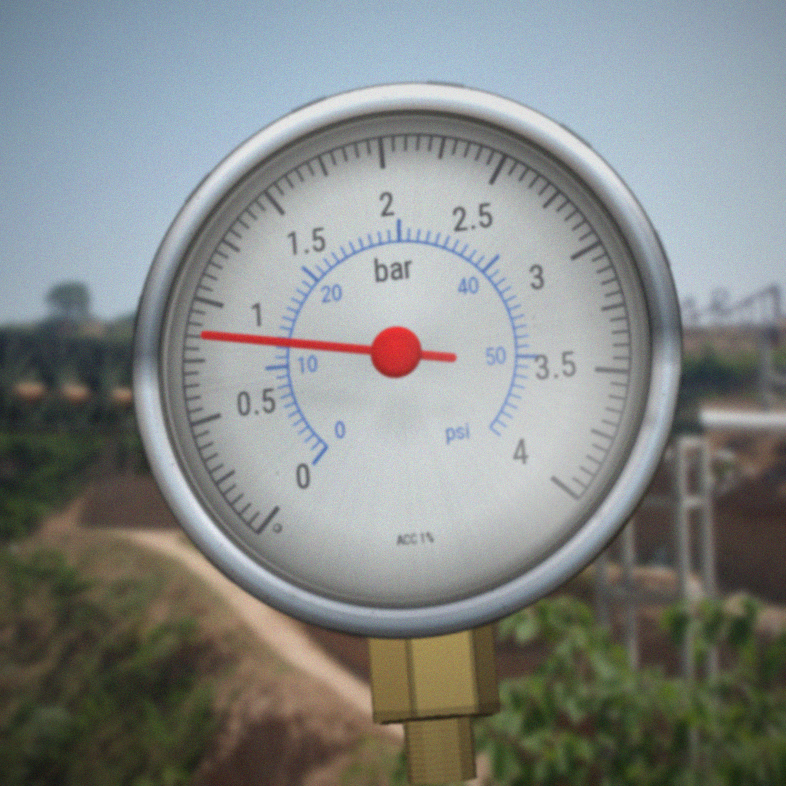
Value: 0.85bar
